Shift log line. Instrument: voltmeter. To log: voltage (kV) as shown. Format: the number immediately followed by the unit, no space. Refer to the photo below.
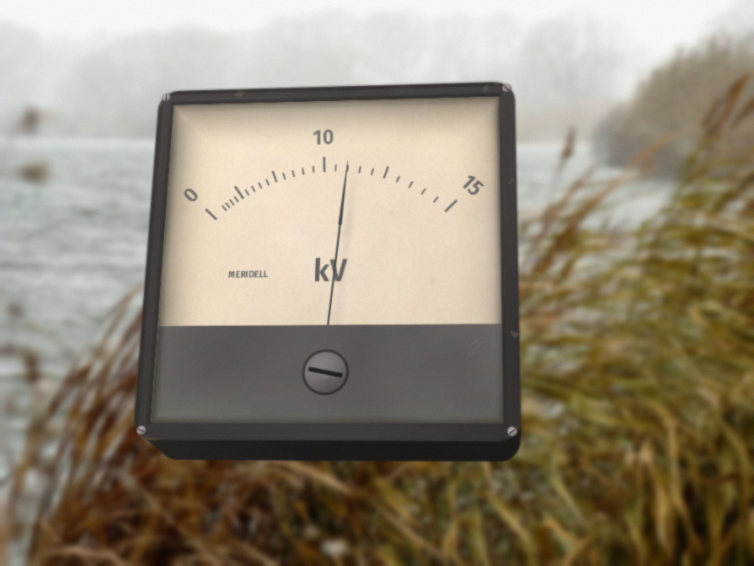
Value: 11kV
